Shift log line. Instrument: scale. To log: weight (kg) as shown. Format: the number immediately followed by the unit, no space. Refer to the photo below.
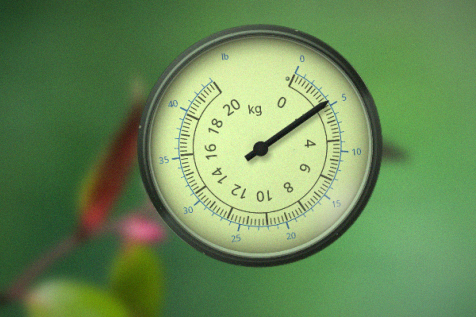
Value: 2kg
